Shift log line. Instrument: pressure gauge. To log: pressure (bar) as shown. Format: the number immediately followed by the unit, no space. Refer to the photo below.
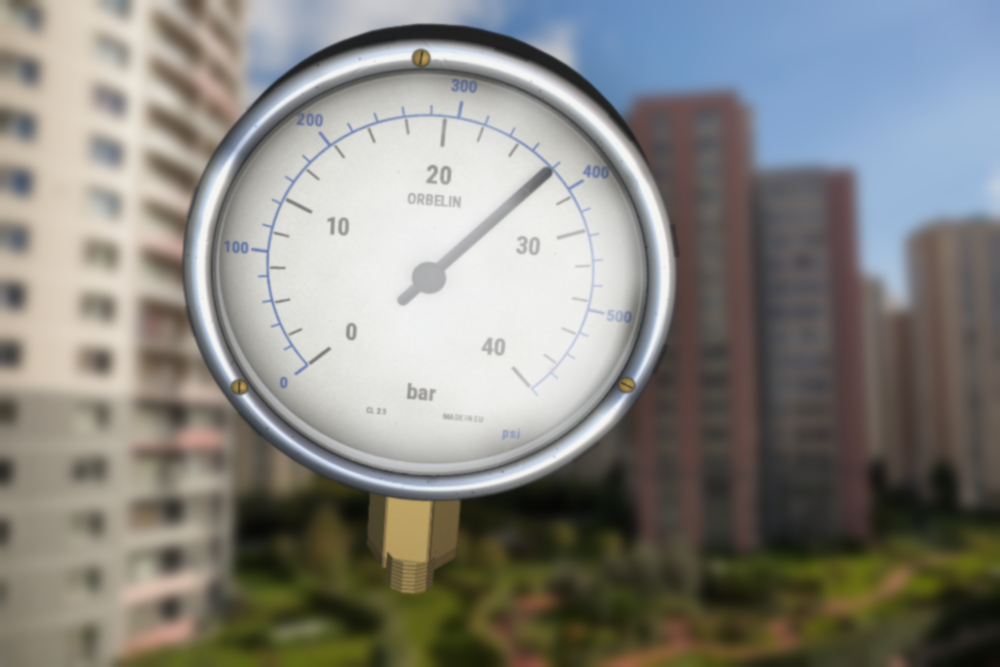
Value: 26bar
